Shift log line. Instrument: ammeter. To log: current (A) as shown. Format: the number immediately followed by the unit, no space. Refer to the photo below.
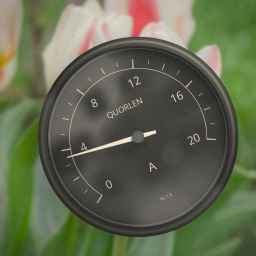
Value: 3.5A
